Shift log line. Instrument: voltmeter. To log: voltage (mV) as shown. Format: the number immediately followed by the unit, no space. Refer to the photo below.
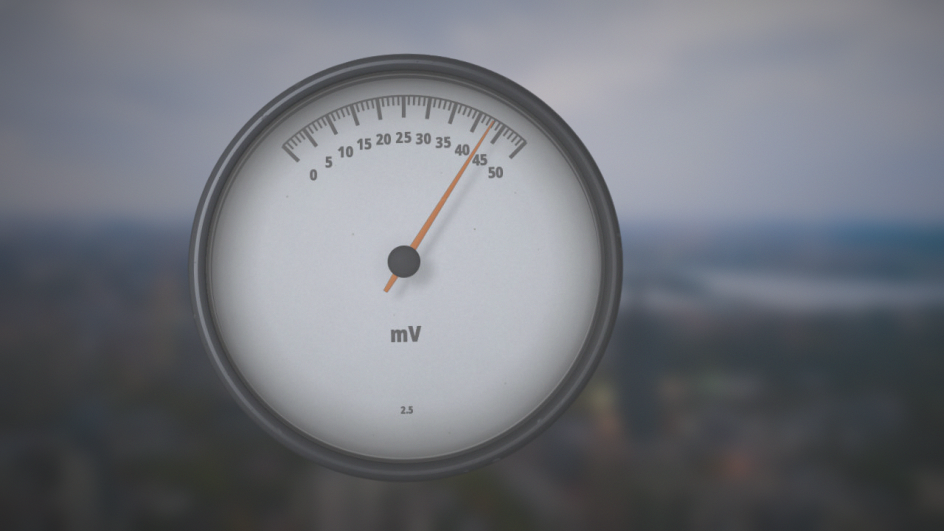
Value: 43mV
